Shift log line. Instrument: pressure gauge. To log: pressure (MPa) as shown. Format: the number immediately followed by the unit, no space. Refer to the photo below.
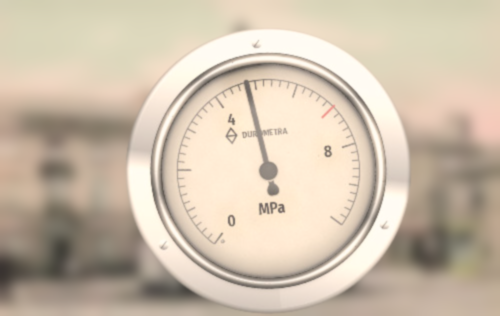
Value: 4.8MPa
